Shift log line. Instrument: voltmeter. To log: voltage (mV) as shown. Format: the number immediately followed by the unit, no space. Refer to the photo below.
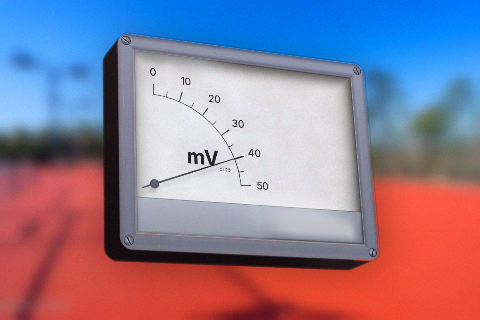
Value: 40mV
